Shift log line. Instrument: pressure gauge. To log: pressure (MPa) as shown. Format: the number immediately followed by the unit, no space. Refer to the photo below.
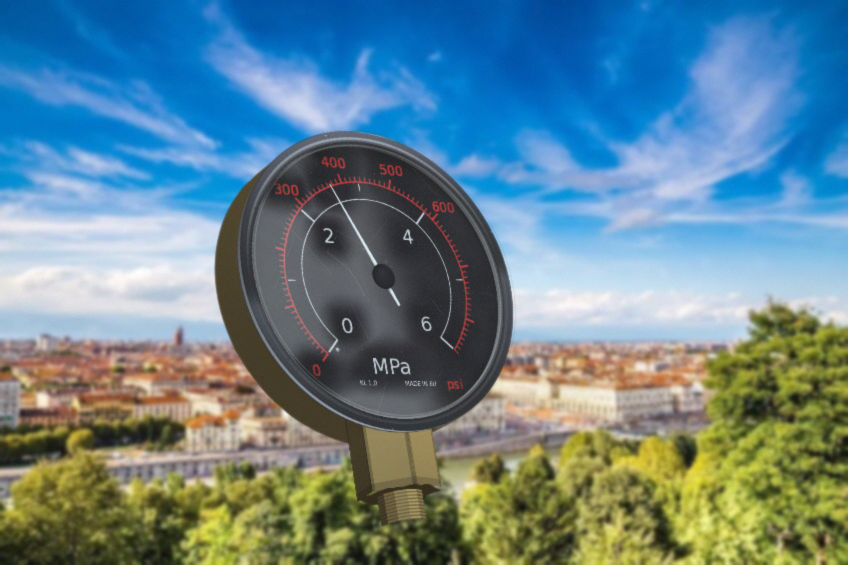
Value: 2.5MPa
